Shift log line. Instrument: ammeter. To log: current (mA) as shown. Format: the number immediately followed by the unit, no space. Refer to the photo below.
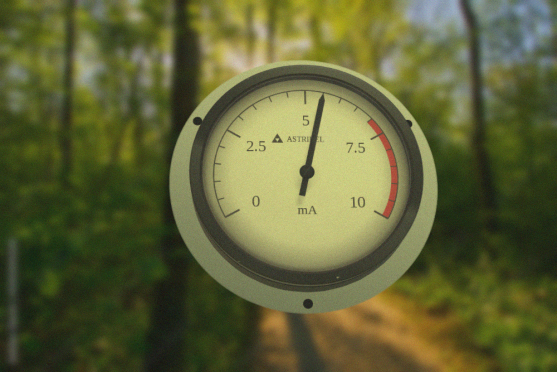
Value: 5.5mA
